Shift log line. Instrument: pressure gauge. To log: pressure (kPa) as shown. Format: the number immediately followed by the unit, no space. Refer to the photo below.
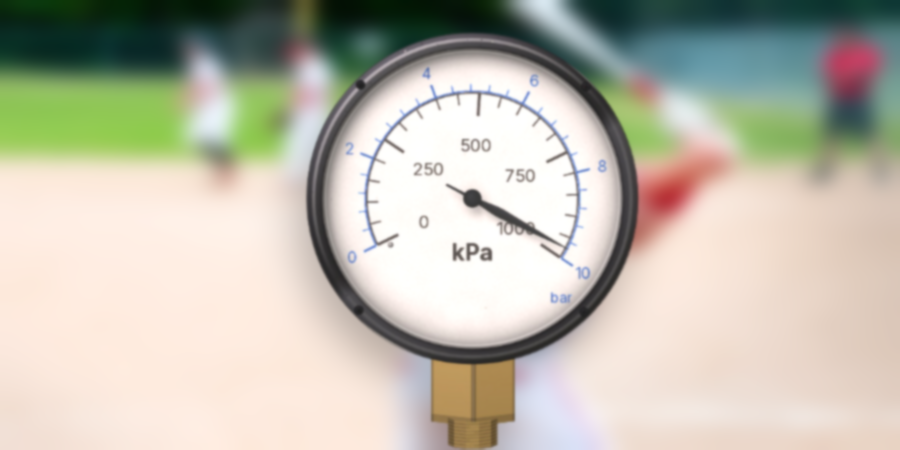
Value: 975kPa
